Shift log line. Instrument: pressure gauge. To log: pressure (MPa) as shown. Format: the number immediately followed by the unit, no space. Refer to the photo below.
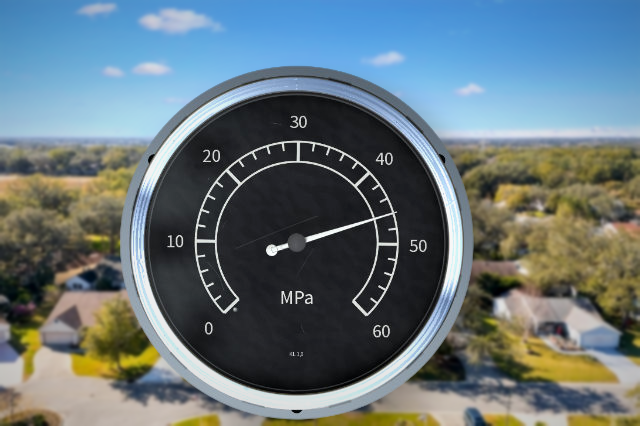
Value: 46MPa
